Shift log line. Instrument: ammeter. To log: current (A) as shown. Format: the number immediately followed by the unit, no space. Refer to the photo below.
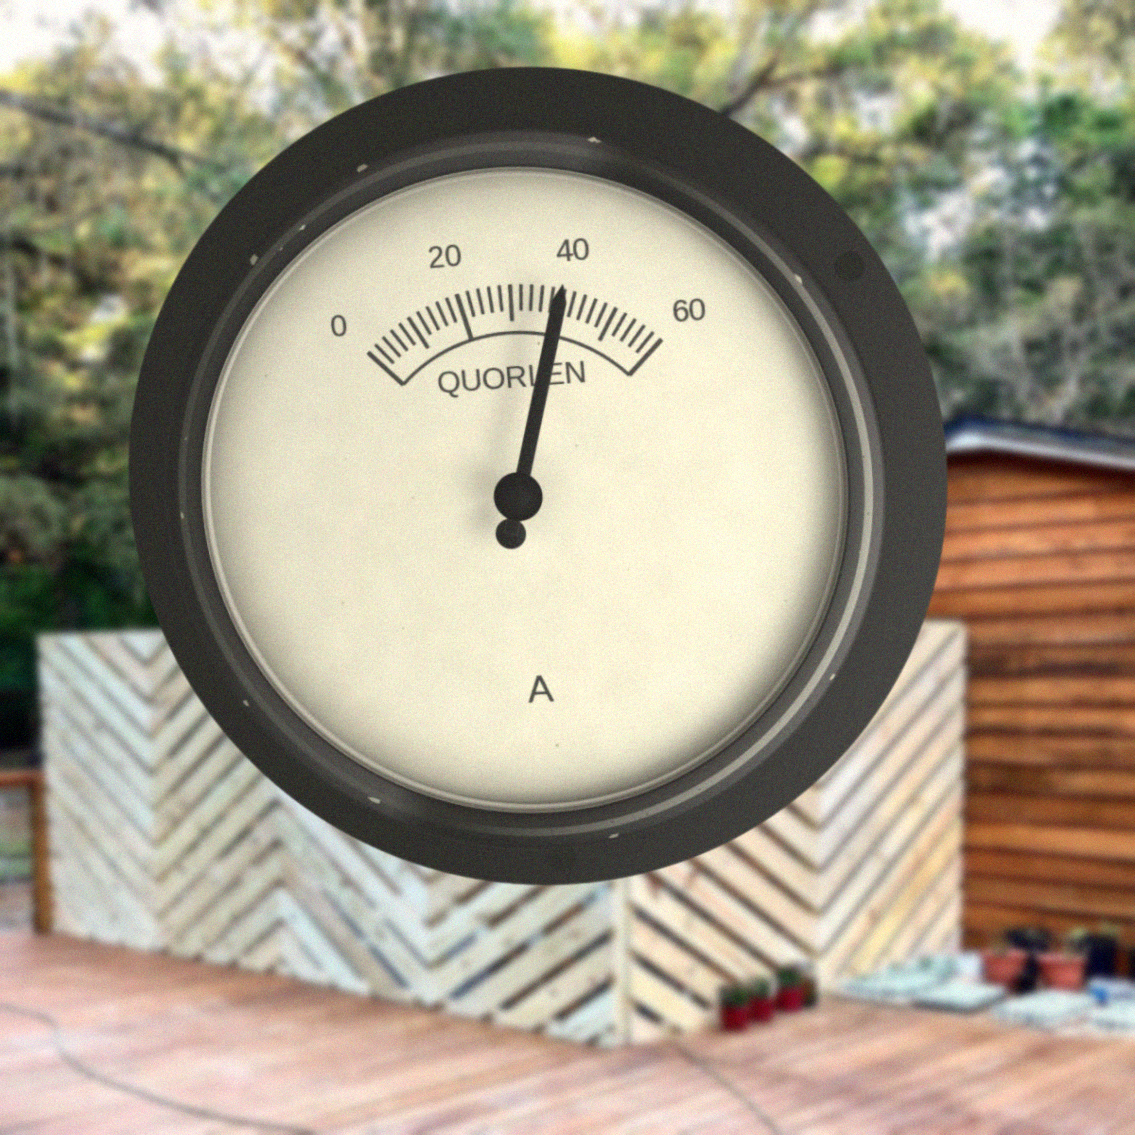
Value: 40A
